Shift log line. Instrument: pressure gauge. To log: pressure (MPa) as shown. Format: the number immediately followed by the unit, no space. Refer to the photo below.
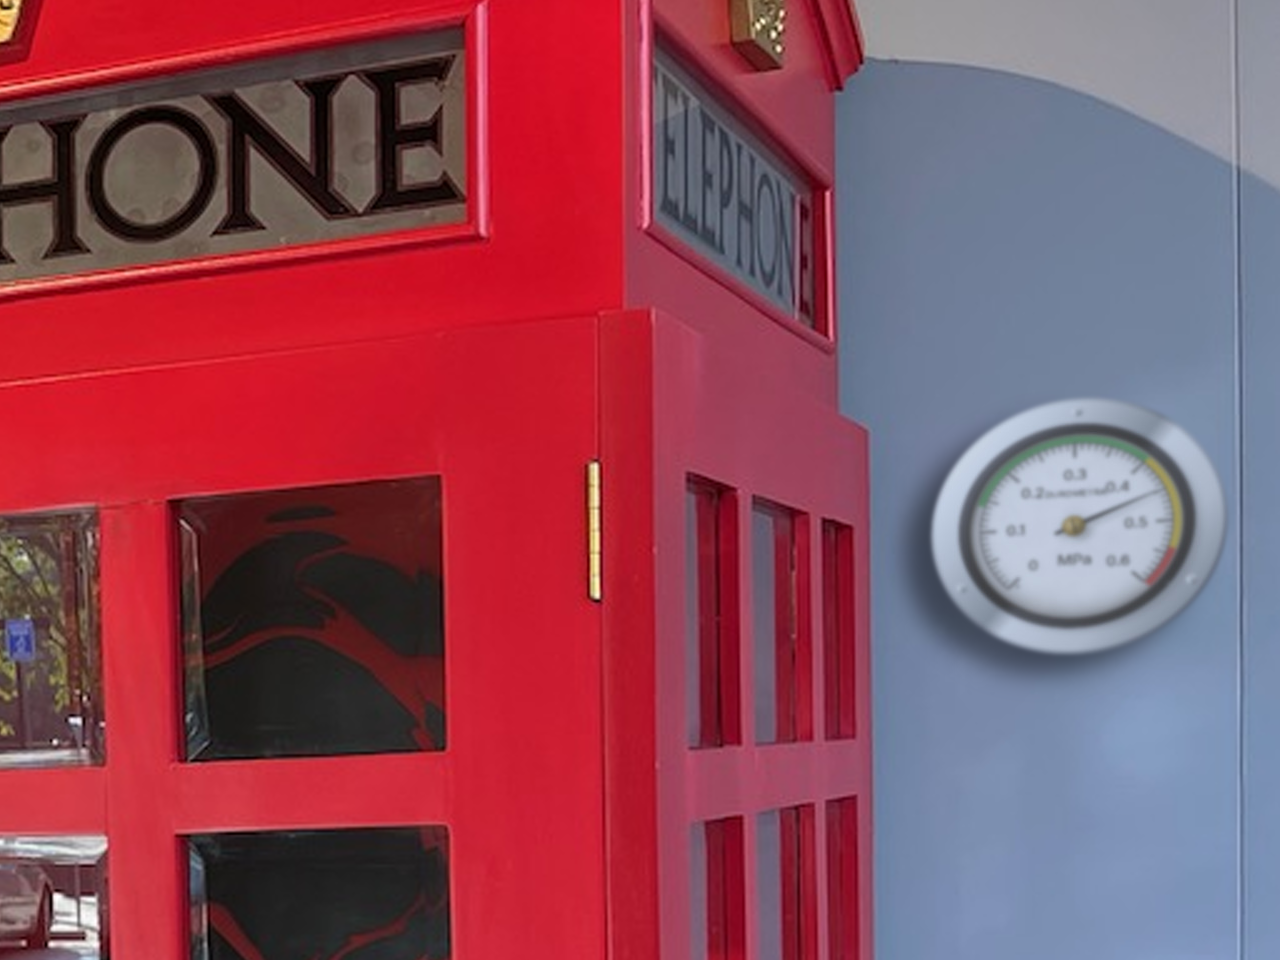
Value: 0.45MPa
